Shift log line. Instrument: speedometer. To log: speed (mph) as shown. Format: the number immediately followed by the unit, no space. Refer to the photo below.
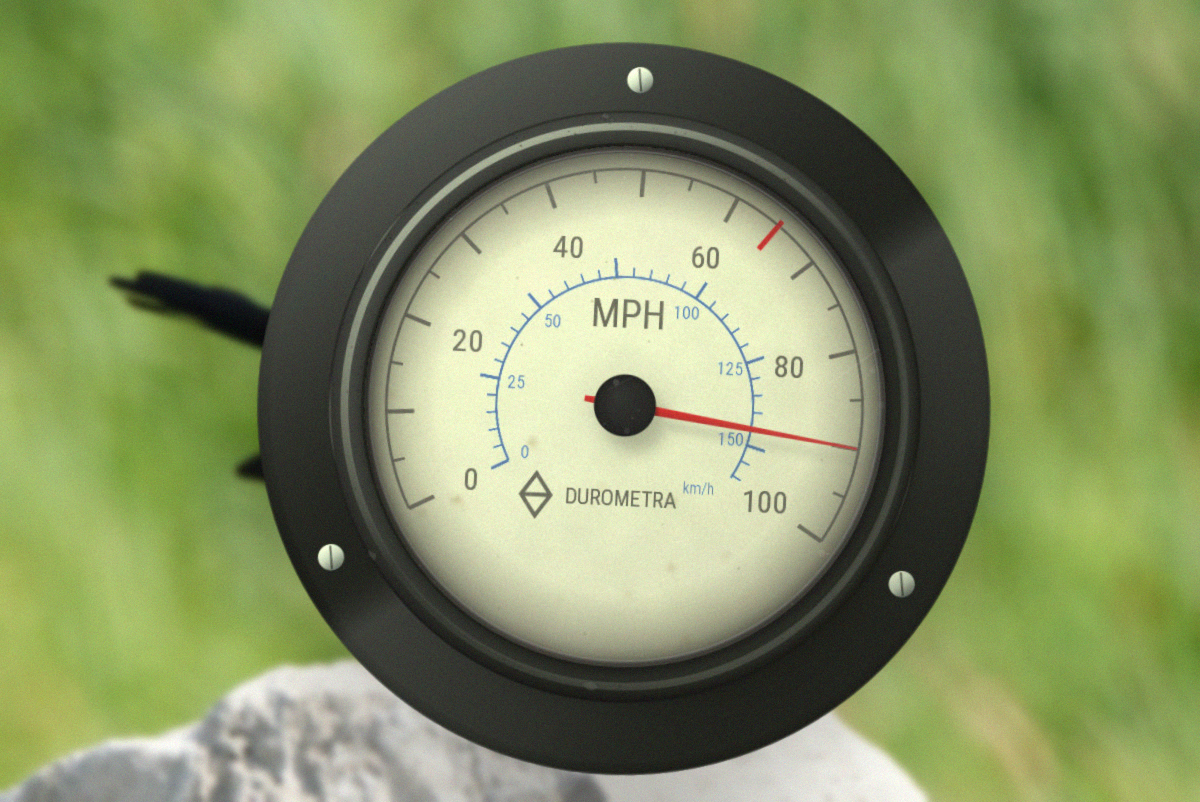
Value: 90mph
